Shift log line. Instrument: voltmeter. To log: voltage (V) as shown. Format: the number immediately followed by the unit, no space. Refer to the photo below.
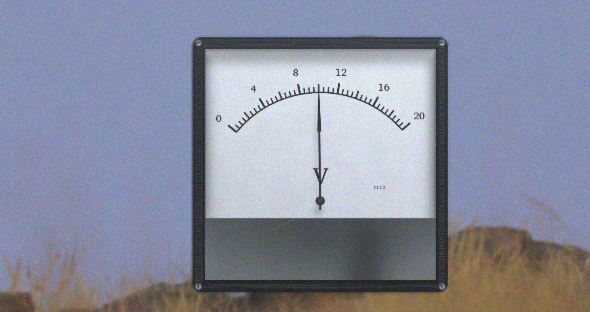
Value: 10V
